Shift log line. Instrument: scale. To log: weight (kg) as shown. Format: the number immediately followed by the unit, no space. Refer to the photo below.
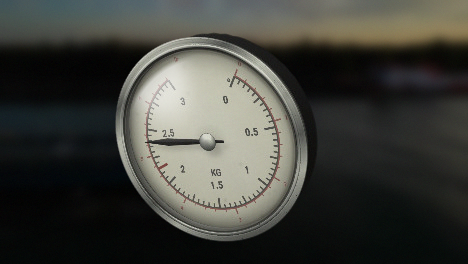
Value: 2.4kg
